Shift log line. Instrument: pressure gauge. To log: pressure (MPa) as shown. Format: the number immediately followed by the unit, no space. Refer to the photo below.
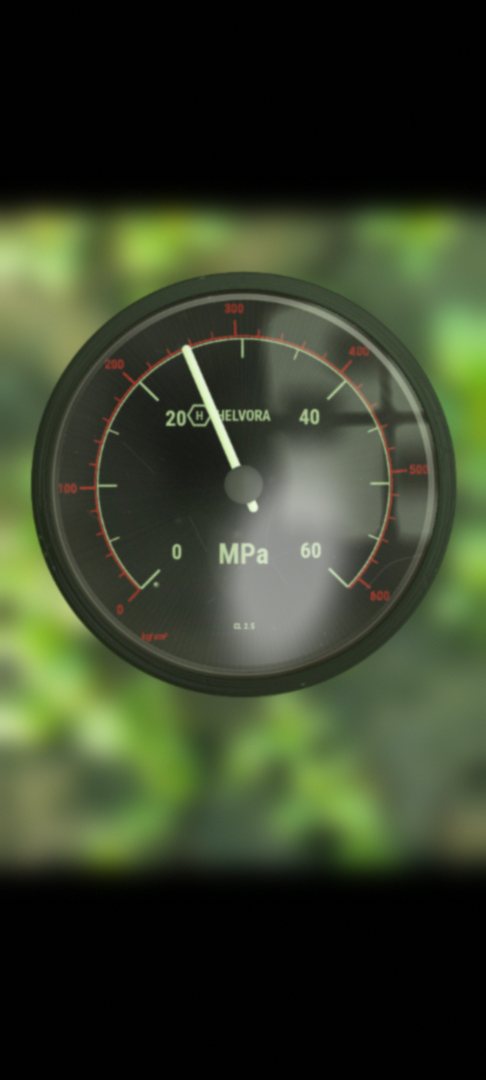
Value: 25MPa
